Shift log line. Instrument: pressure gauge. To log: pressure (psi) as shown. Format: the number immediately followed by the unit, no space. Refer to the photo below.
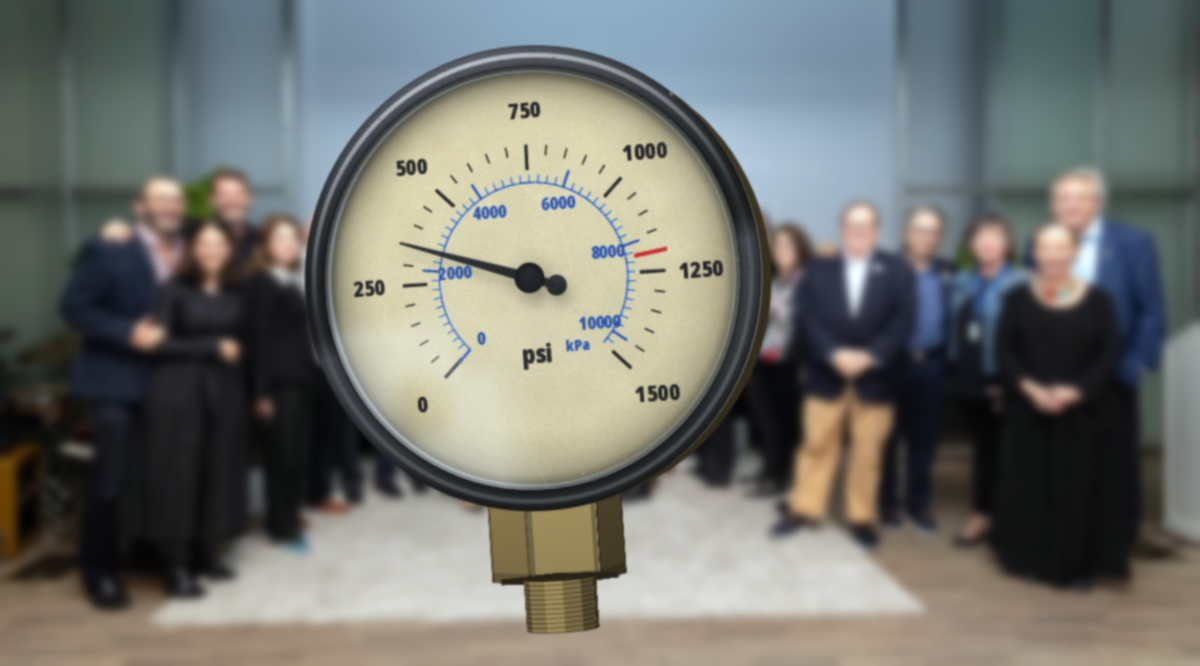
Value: 350psi
